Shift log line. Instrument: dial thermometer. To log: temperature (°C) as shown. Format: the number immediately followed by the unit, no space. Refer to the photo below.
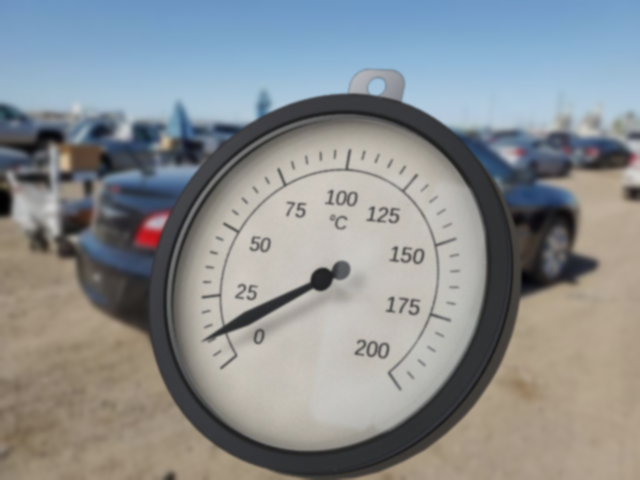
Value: 10°C
